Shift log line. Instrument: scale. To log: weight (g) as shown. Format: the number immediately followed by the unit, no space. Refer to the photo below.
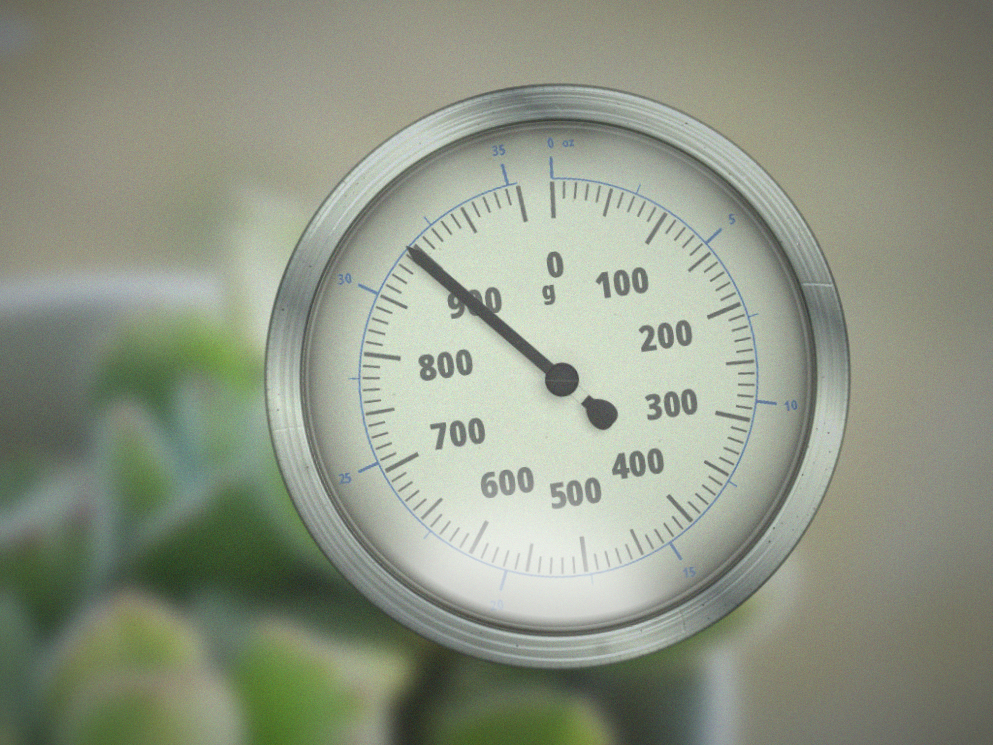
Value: 895g
